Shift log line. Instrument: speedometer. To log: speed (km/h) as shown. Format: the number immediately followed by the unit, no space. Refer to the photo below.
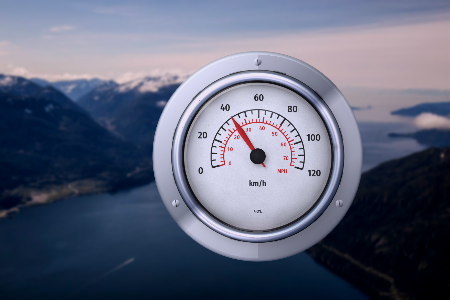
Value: 40km/h
